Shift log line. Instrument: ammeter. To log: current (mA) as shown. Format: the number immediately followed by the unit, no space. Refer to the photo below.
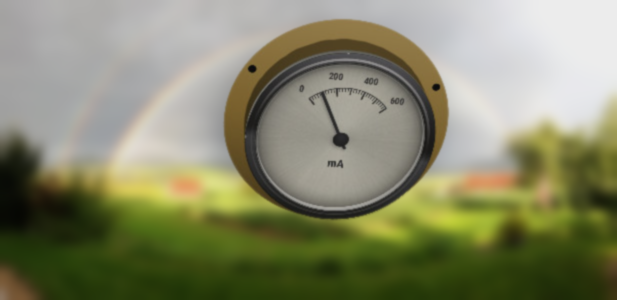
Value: 100mA
